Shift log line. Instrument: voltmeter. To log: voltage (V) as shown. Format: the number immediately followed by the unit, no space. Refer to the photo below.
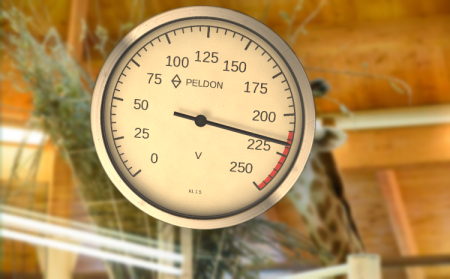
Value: 217.5V
